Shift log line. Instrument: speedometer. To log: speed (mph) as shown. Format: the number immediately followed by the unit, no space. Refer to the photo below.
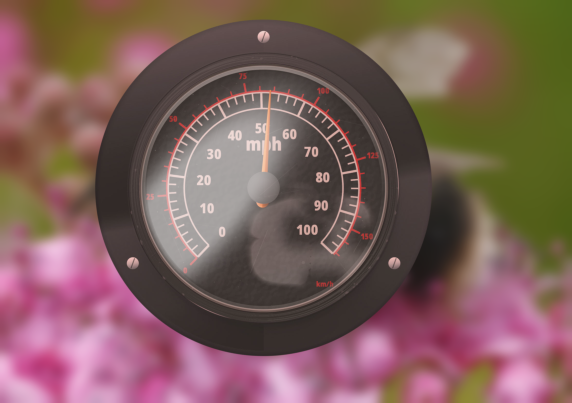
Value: 52mph
